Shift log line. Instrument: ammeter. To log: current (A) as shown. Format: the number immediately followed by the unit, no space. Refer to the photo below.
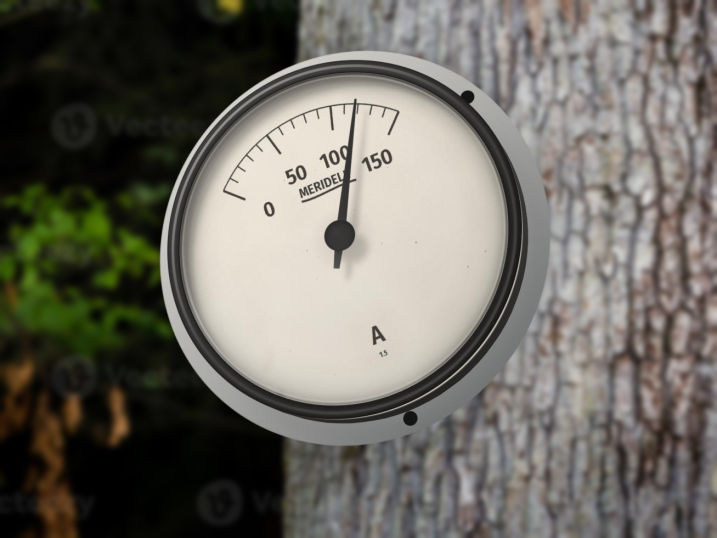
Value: 120A
